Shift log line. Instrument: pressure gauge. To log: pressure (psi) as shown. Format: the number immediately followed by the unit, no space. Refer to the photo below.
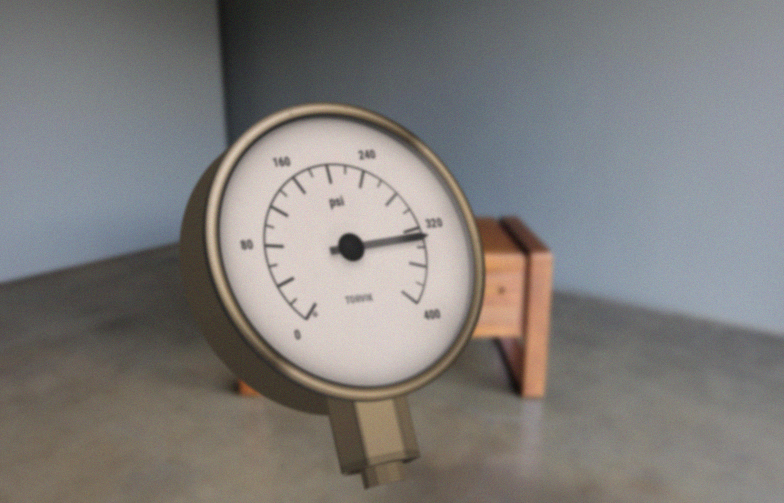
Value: 330psi
